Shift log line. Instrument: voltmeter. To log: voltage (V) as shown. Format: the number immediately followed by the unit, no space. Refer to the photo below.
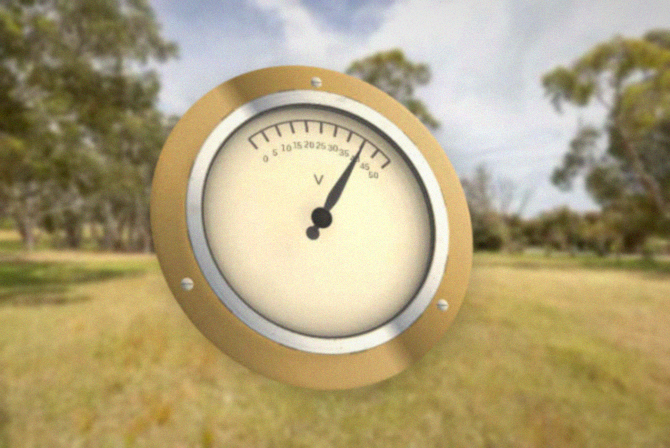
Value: 40V
